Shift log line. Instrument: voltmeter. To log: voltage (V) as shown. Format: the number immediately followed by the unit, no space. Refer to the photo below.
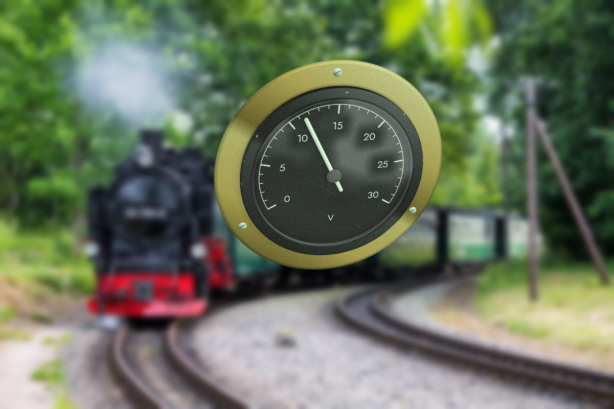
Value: 11.5V
